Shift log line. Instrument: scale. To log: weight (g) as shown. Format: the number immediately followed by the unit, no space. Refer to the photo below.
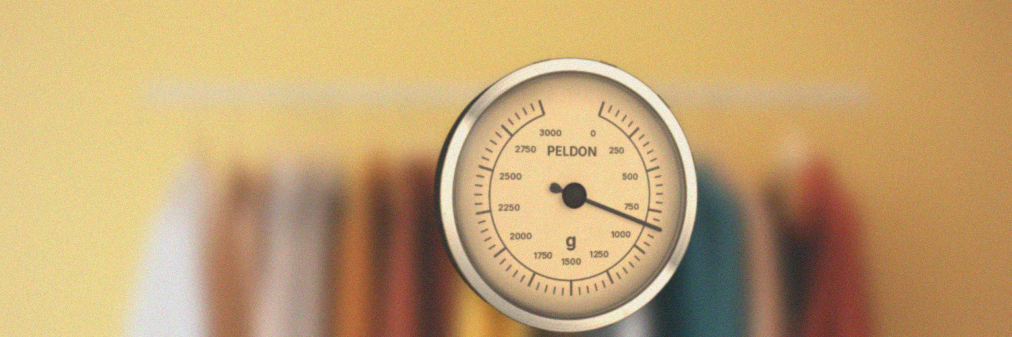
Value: 850g
